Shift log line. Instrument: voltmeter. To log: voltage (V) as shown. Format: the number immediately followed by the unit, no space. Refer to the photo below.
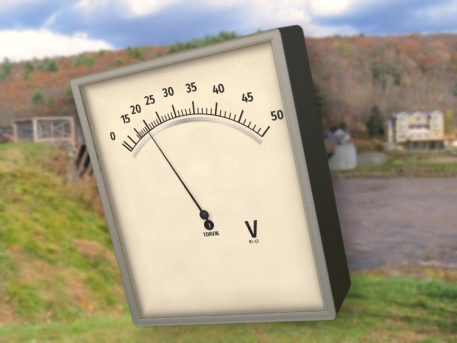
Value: 20V
